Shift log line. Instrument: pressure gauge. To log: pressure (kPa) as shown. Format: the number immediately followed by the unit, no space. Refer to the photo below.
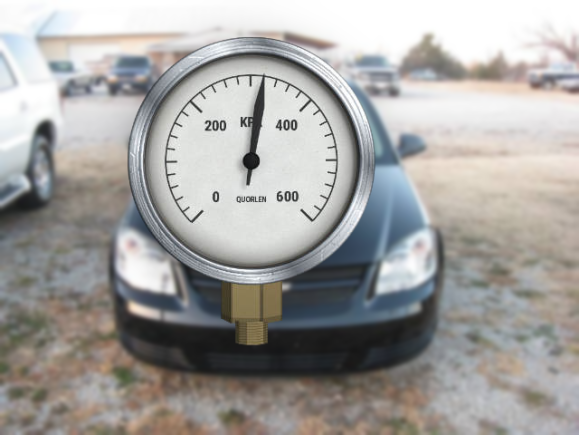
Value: 320kPa
